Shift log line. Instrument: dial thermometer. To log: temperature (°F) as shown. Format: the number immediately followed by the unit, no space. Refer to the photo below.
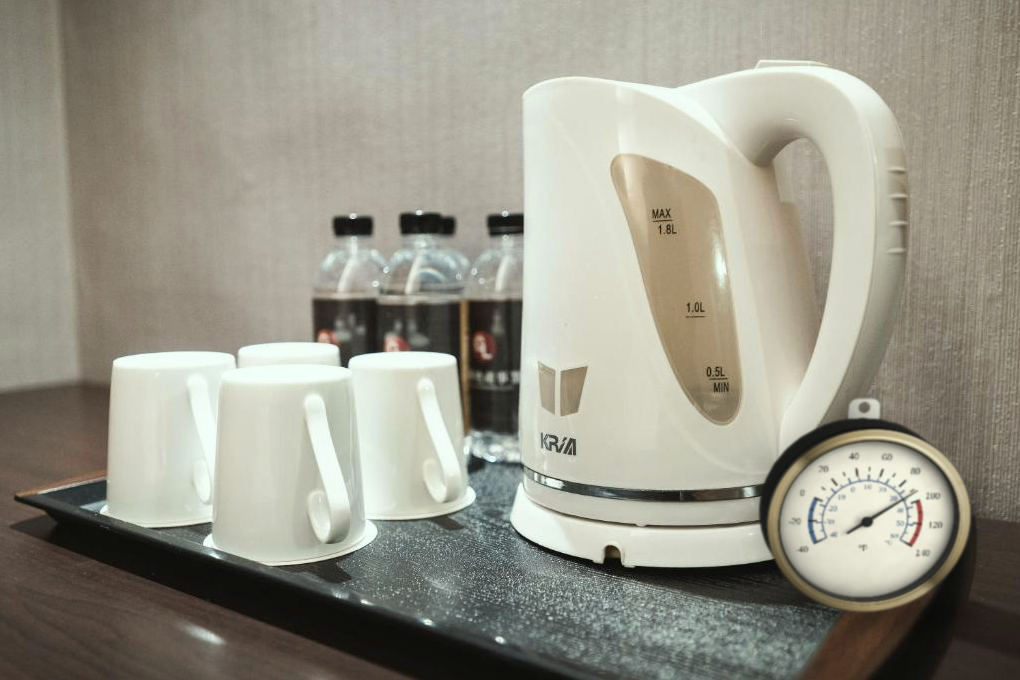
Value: 90°F
